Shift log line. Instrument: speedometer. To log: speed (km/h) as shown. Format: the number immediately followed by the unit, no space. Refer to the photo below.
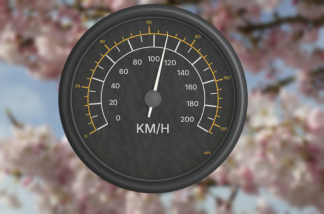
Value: 110km/h
